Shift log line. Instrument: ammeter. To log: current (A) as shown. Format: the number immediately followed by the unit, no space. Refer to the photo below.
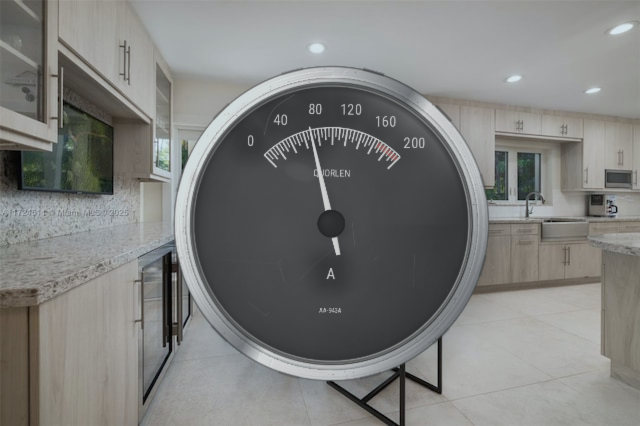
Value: 70A
